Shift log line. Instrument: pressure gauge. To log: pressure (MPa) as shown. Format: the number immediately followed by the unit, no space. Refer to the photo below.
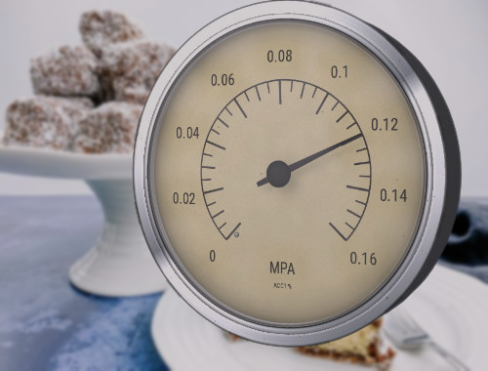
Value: 0.12MPa
